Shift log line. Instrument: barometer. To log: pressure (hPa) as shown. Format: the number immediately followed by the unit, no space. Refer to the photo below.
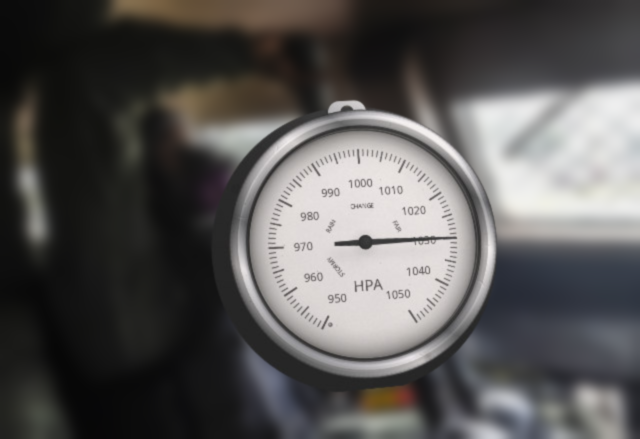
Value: 1030hPa
